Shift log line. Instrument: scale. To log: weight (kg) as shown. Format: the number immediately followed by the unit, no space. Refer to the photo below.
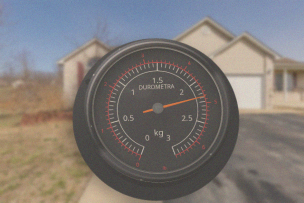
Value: 2.2kg
